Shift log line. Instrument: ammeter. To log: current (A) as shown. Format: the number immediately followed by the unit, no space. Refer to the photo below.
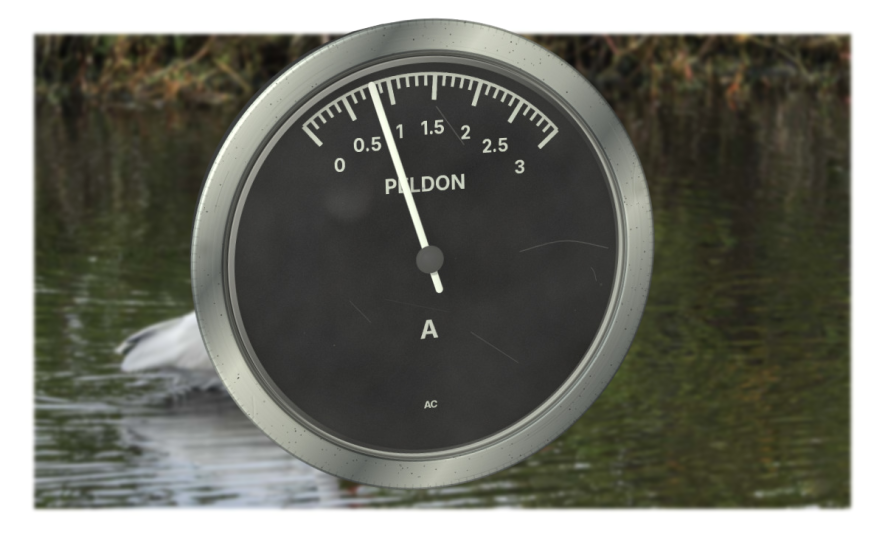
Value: 0.8A
